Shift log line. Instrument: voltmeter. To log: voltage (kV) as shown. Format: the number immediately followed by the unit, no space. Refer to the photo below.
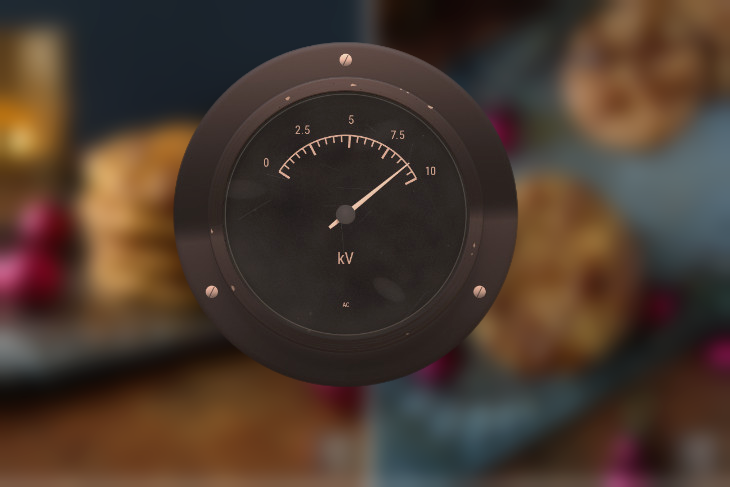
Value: 9kV
